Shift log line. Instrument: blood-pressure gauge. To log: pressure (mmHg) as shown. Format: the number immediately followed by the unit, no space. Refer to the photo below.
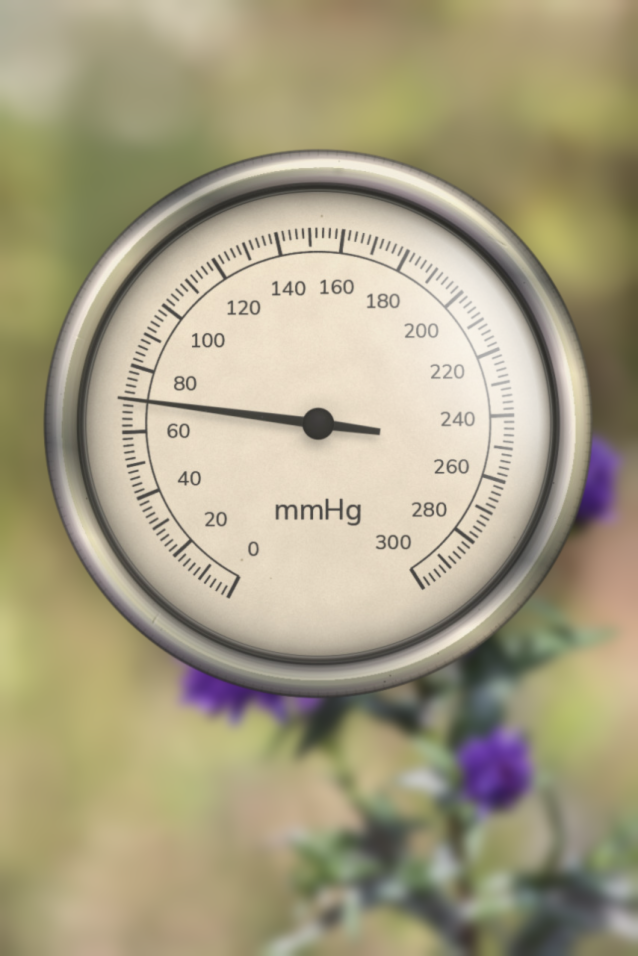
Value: 70mmHg
